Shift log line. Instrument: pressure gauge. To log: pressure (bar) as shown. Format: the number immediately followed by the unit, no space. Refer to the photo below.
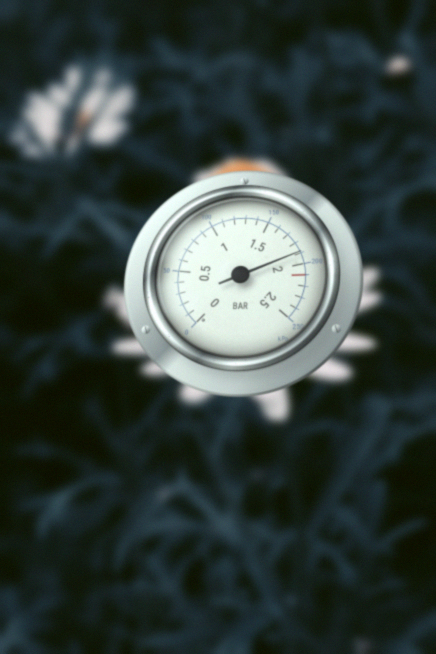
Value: 1.9bar
